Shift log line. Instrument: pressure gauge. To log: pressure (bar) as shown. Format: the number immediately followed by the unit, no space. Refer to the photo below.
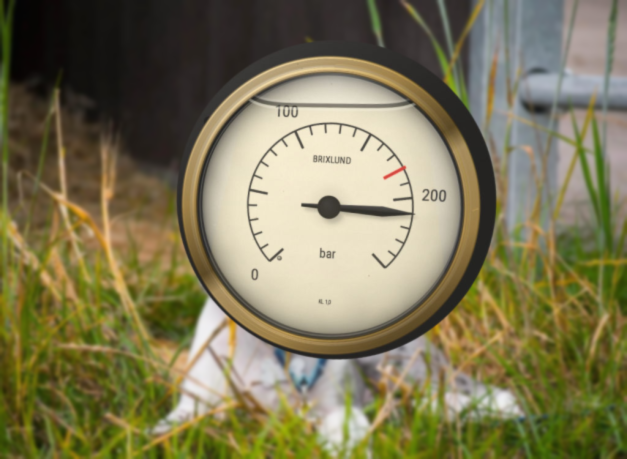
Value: 210bar
